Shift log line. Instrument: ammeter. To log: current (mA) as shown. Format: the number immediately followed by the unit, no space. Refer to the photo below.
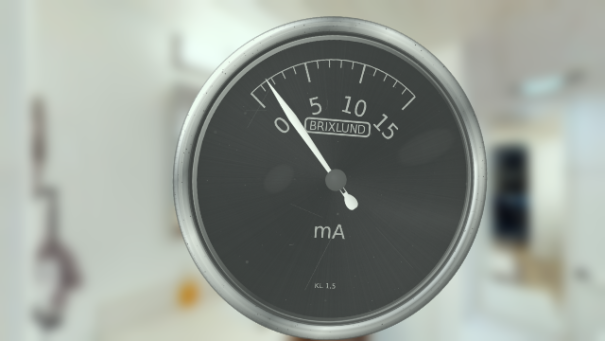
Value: 1.5mA
